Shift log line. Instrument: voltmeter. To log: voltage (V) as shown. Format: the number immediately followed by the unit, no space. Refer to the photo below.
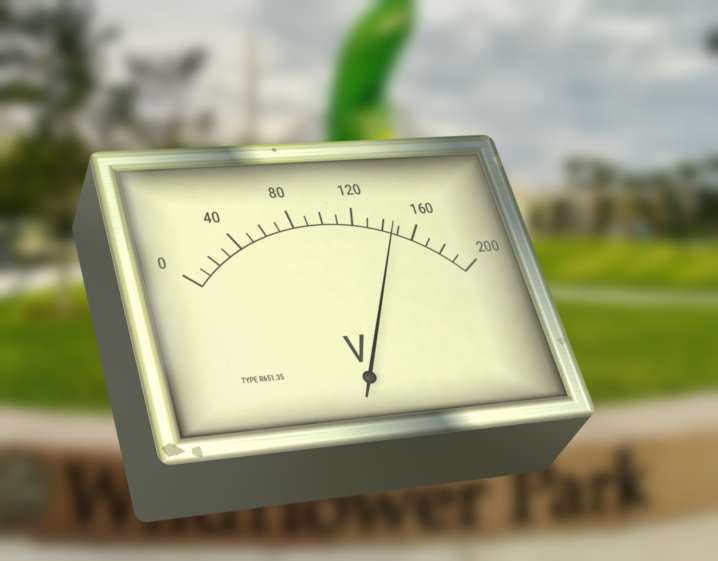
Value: 145V
